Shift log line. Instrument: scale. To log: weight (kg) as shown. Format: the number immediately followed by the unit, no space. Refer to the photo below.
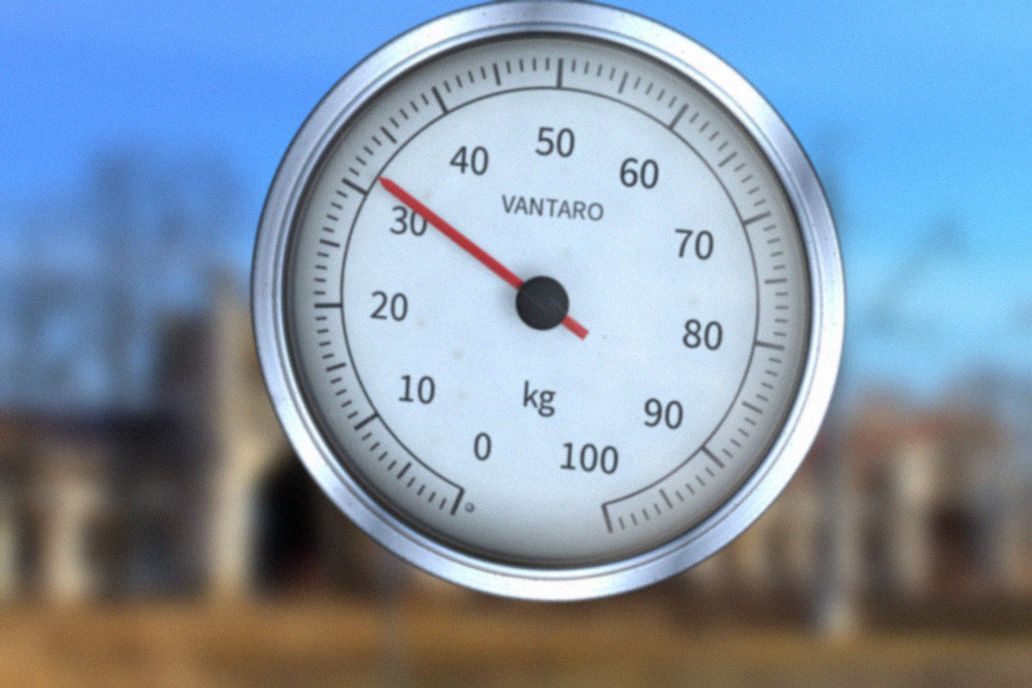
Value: 32kg
